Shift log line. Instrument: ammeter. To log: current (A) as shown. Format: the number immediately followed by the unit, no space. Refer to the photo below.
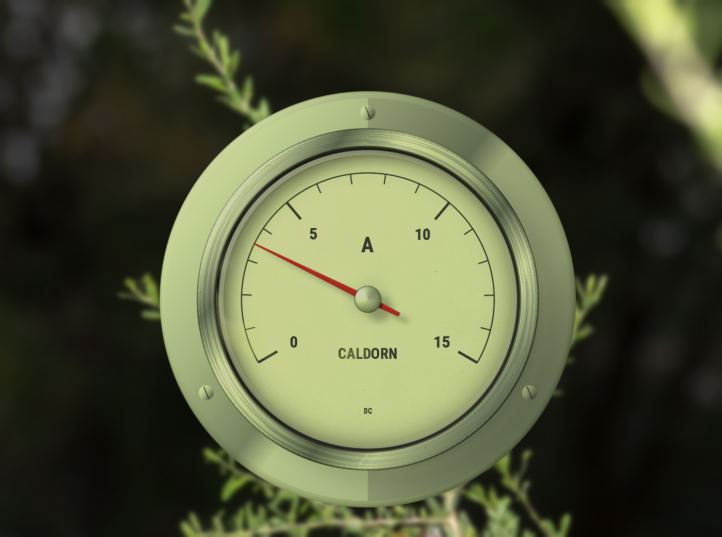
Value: 3.5A
